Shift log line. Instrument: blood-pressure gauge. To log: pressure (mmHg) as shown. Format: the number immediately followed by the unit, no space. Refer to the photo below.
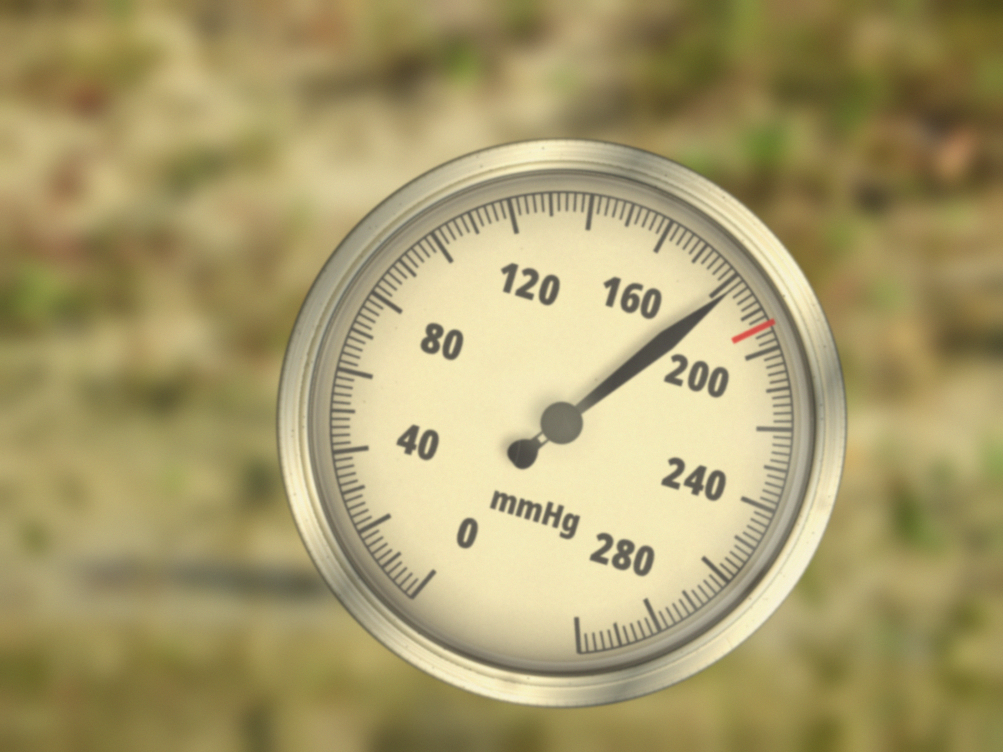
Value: 182mmHg
